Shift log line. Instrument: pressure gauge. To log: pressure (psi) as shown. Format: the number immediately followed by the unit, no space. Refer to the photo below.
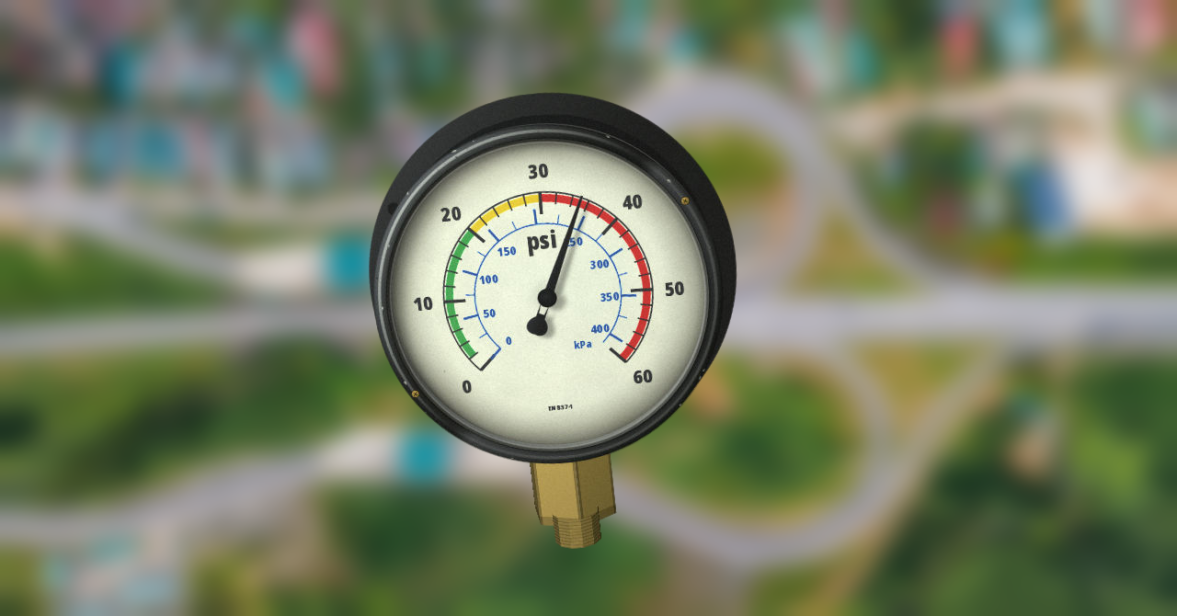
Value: 35psi
